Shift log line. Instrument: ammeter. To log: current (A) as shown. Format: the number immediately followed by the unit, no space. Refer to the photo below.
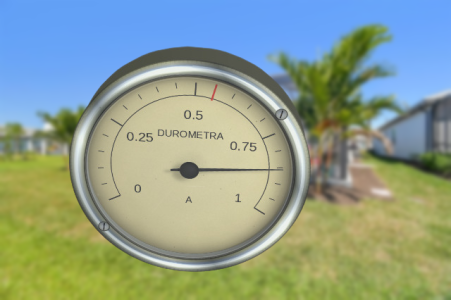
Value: 0.85A
